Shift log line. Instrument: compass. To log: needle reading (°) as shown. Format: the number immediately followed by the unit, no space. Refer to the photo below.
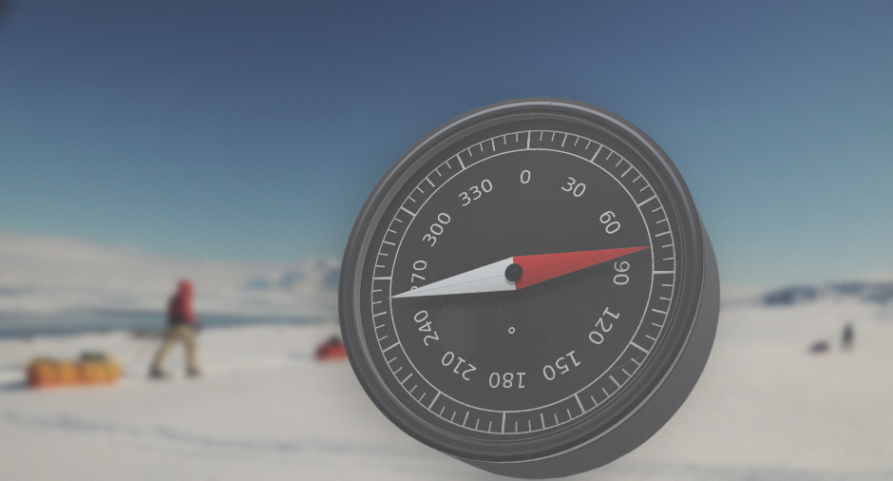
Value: 80°
